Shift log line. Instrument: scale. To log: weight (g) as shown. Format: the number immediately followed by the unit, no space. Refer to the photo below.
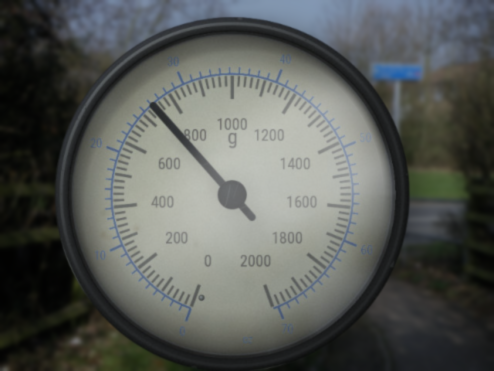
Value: 740g
